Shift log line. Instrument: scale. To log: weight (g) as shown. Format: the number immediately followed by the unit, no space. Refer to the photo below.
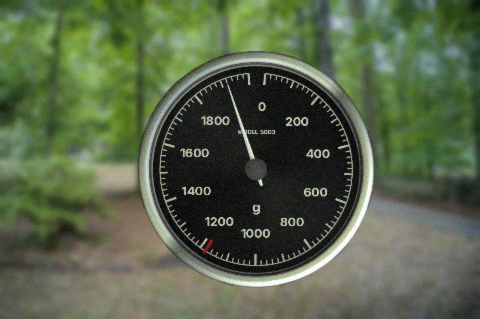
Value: 1920g
